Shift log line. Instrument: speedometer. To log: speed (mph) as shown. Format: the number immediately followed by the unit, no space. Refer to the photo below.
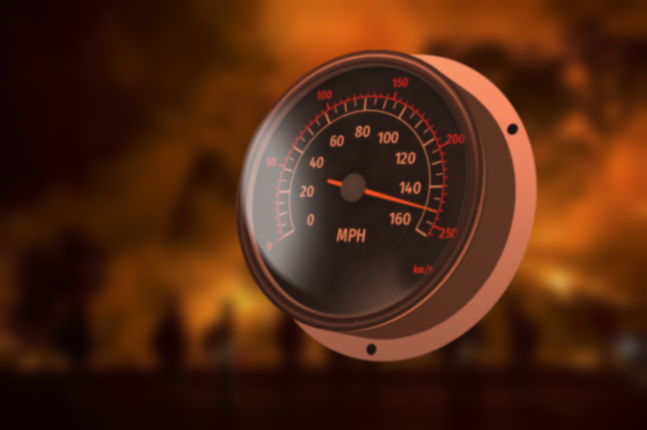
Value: 150mph
